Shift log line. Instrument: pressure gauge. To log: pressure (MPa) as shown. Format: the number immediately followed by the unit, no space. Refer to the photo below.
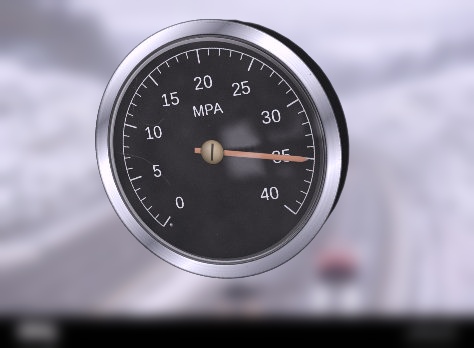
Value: 35MPa
